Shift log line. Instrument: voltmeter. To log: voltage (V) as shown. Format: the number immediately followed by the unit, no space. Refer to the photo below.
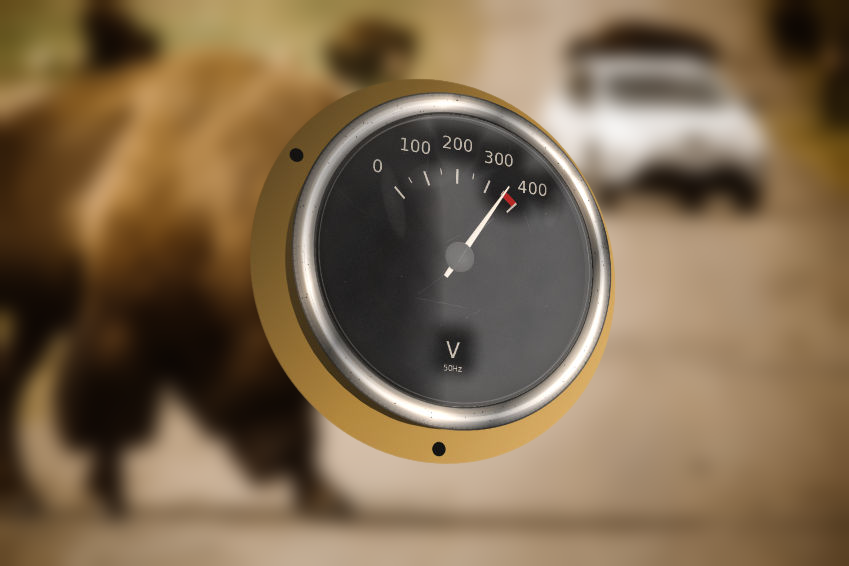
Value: 350V
